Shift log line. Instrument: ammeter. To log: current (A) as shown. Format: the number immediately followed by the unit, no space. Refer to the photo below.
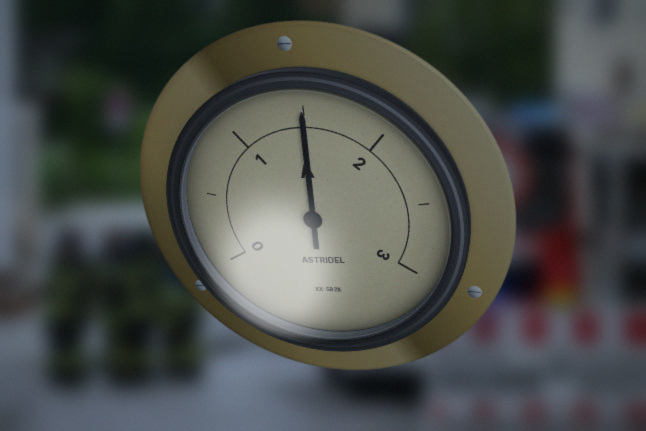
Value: 1.5A
